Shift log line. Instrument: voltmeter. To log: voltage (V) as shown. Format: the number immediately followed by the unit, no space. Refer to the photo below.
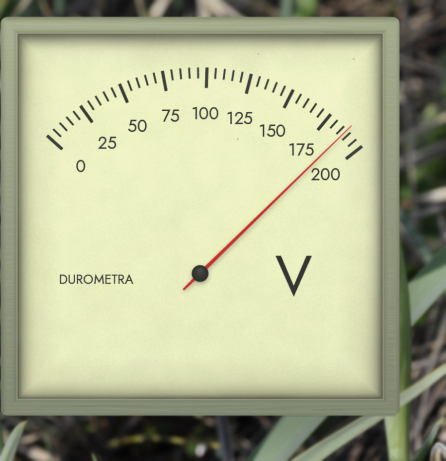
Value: 187.5V
